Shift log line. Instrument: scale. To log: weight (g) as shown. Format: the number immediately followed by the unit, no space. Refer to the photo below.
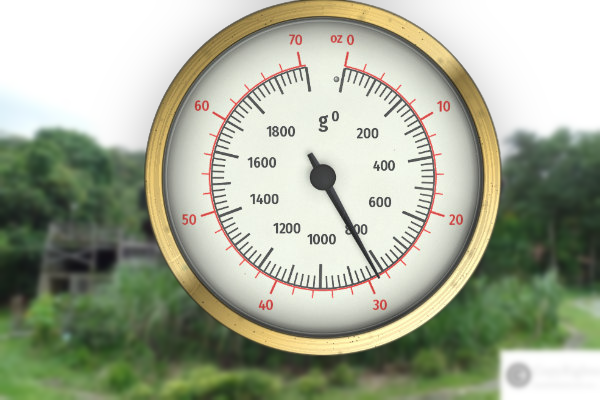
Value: 820g
